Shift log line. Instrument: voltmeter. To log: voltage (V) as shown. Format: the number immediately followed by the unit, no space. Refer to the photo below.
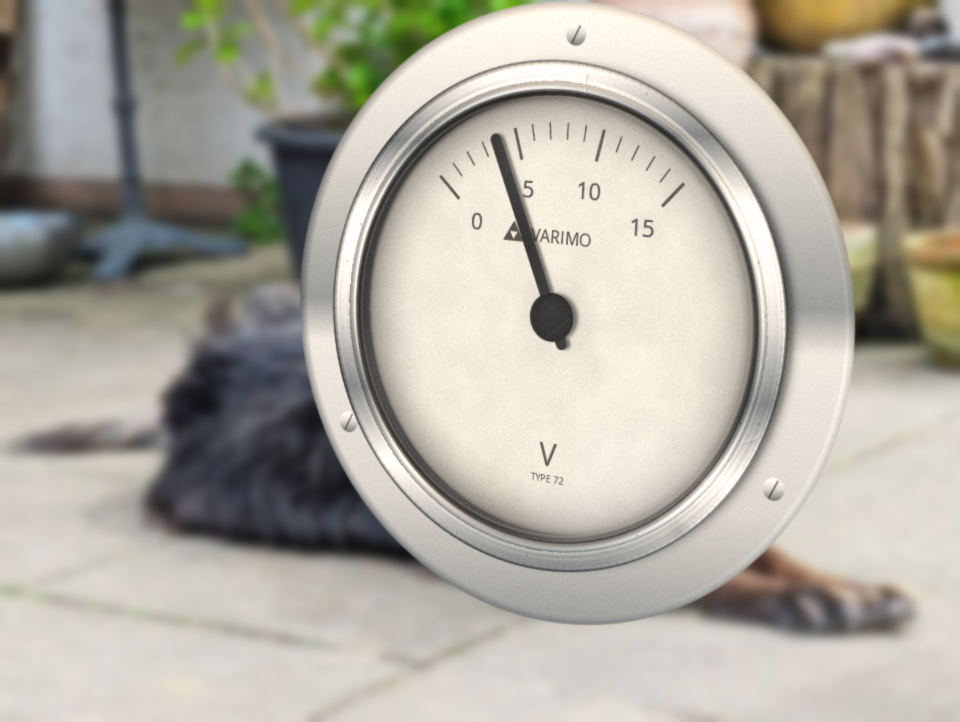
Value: 4V
